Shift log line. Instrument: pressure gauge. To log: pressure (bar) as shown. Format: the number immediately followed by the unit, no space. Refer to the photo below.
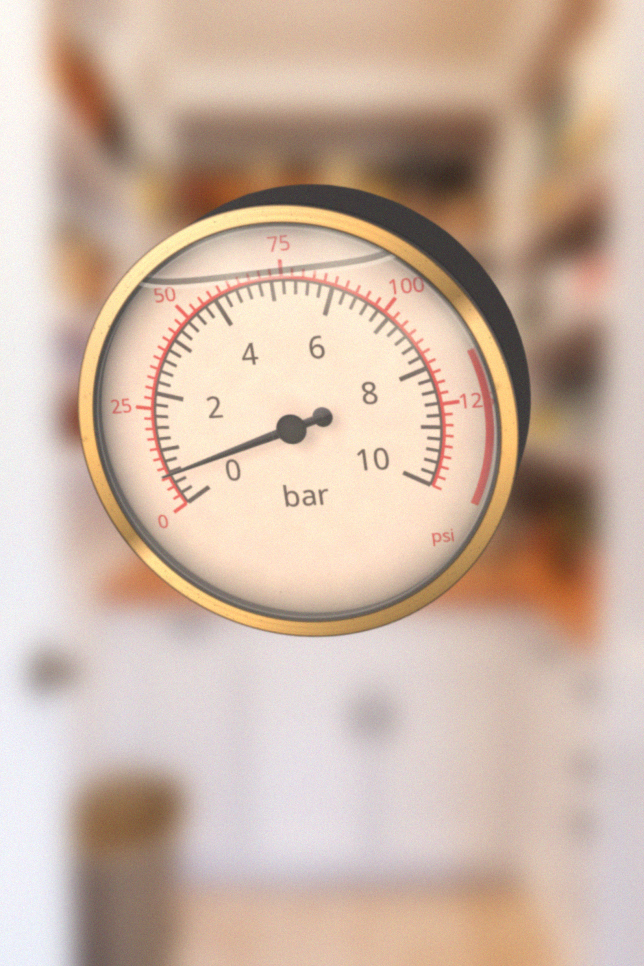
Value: 0.6bar
